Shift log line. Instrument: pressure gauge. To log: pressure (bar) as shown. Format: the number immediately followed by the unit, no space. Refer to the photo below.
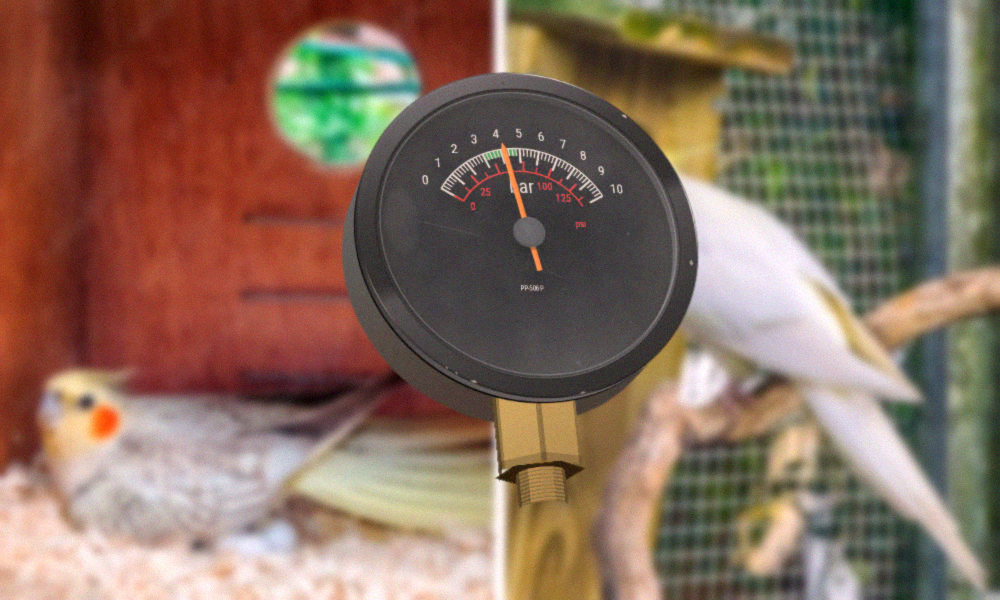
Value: 4bar
